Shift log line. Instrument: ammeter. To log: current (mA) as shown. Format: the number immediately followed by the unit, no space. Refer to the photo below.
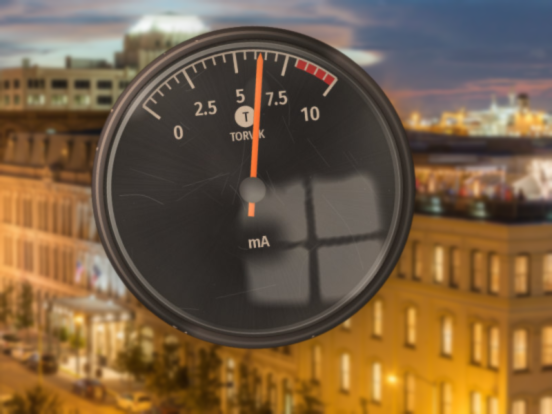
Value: 6.25mA
